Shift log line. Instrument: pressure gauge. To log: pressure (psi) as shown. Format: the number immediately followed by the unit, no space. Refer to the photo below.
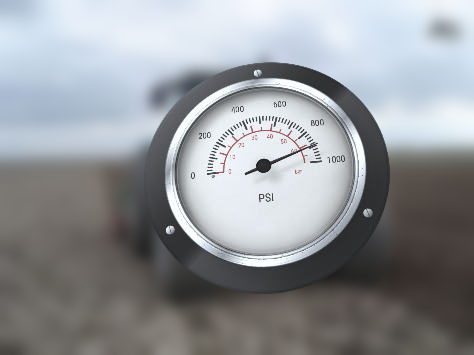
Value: 900psi
